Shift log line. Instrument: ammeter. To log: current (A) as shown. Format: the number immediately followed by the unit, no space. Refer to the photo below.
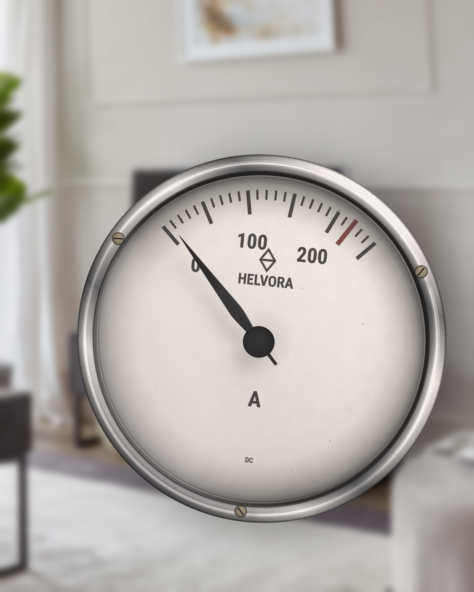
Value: 10A
